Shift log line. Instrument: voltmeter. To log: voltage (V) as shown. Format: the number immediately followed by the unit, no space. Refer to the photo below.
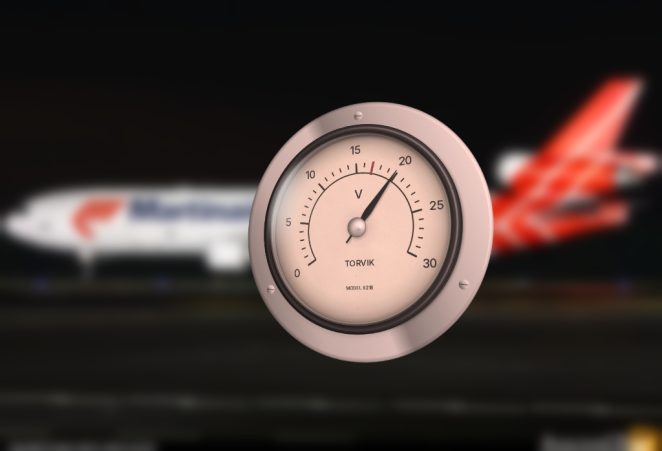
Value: 20V
